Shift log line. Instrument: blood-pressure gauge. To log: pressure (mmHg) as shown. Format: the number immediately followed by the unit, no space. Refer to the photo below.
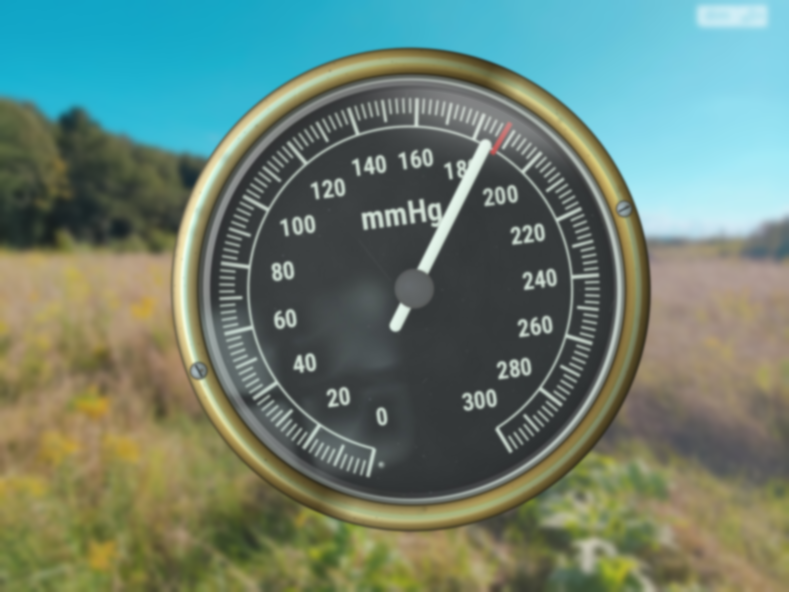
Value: 184mmHg
